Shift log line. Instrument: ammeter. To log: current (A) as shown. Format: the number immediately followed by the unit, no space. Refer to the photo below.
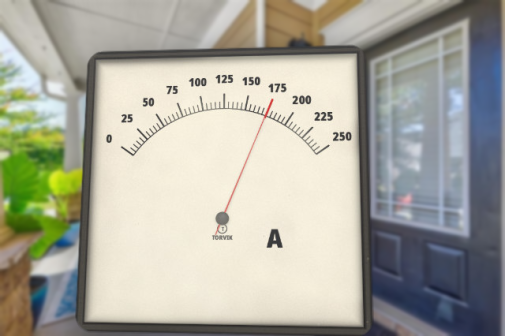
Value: 175A
